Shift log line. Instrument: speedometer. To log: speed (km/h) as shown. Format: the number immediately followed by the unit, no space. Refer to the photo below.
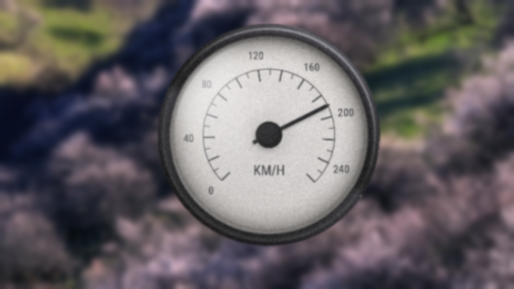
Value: 190km/h
